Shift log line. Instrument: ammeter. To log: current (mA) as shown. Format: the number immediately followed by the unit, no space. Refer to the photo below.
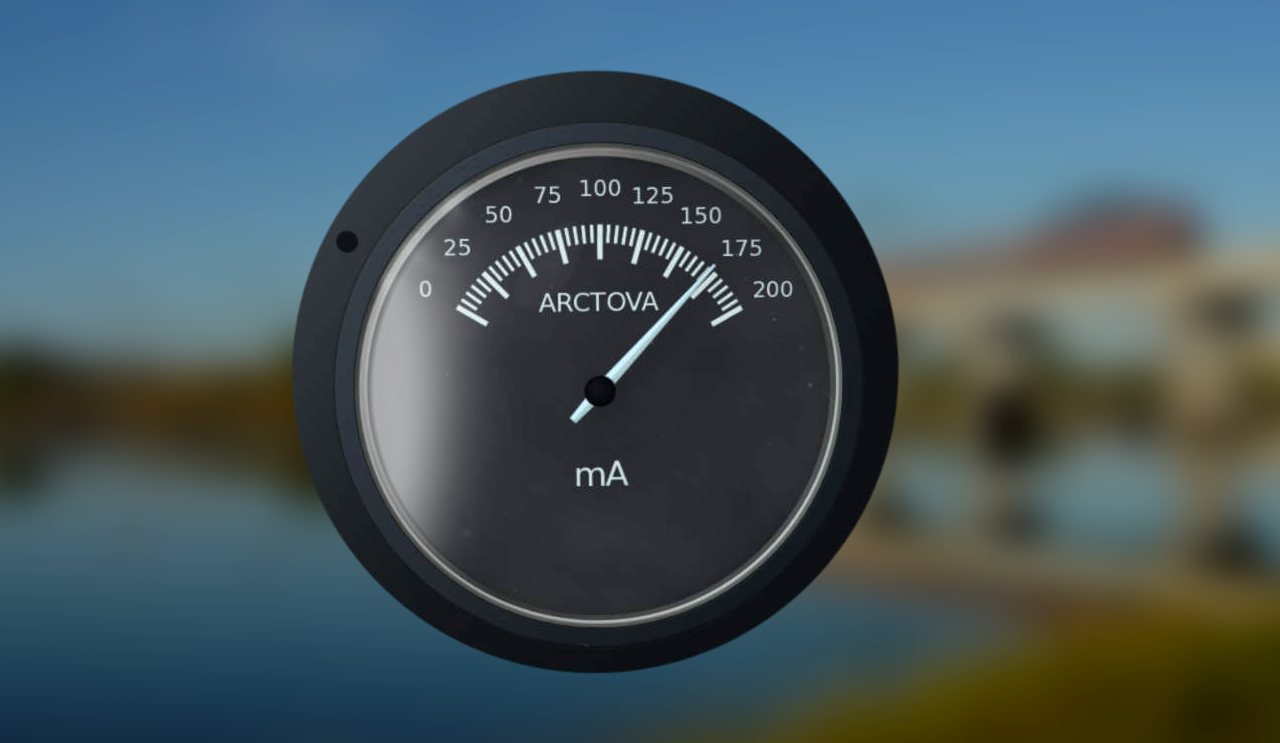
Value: 170mA
